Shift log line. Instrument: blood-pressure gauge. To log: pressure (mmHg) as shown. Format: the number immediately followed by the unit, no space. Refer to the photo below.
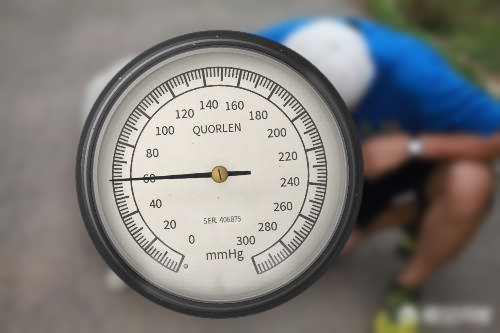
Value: 60mmHg
